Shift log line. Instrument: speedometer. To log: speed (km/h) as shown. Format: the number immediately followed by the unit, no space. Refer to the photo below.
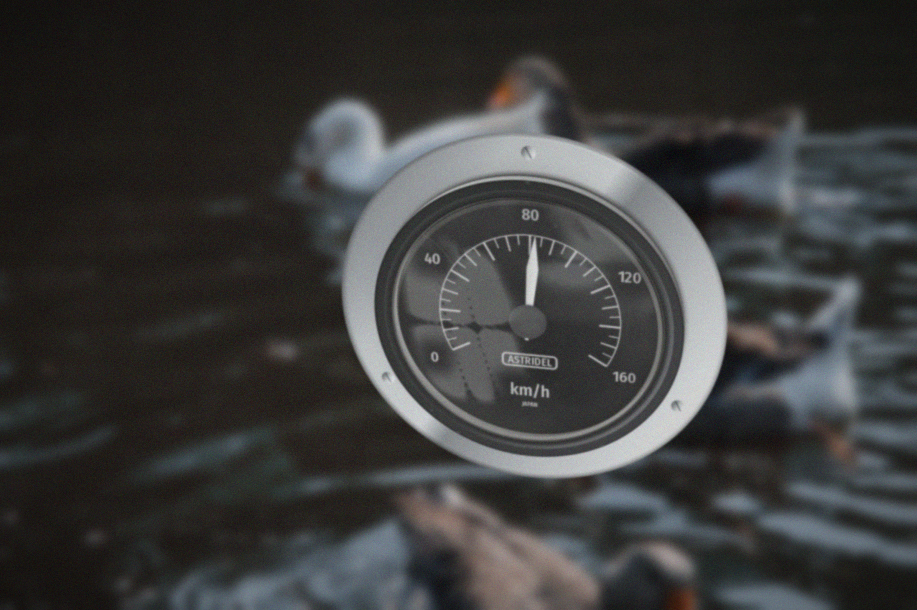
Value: 82.5km/h
